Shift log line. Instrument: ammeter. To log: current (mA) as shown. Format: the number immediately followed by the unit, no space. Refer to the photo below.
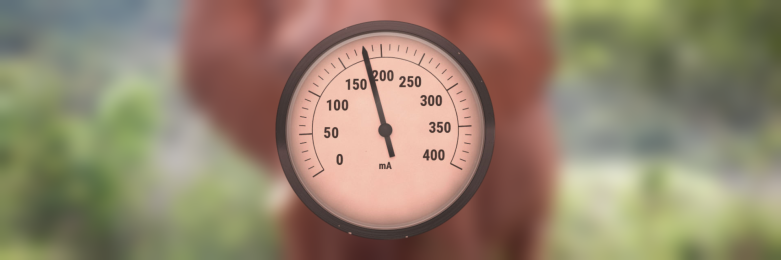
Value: 180mA
